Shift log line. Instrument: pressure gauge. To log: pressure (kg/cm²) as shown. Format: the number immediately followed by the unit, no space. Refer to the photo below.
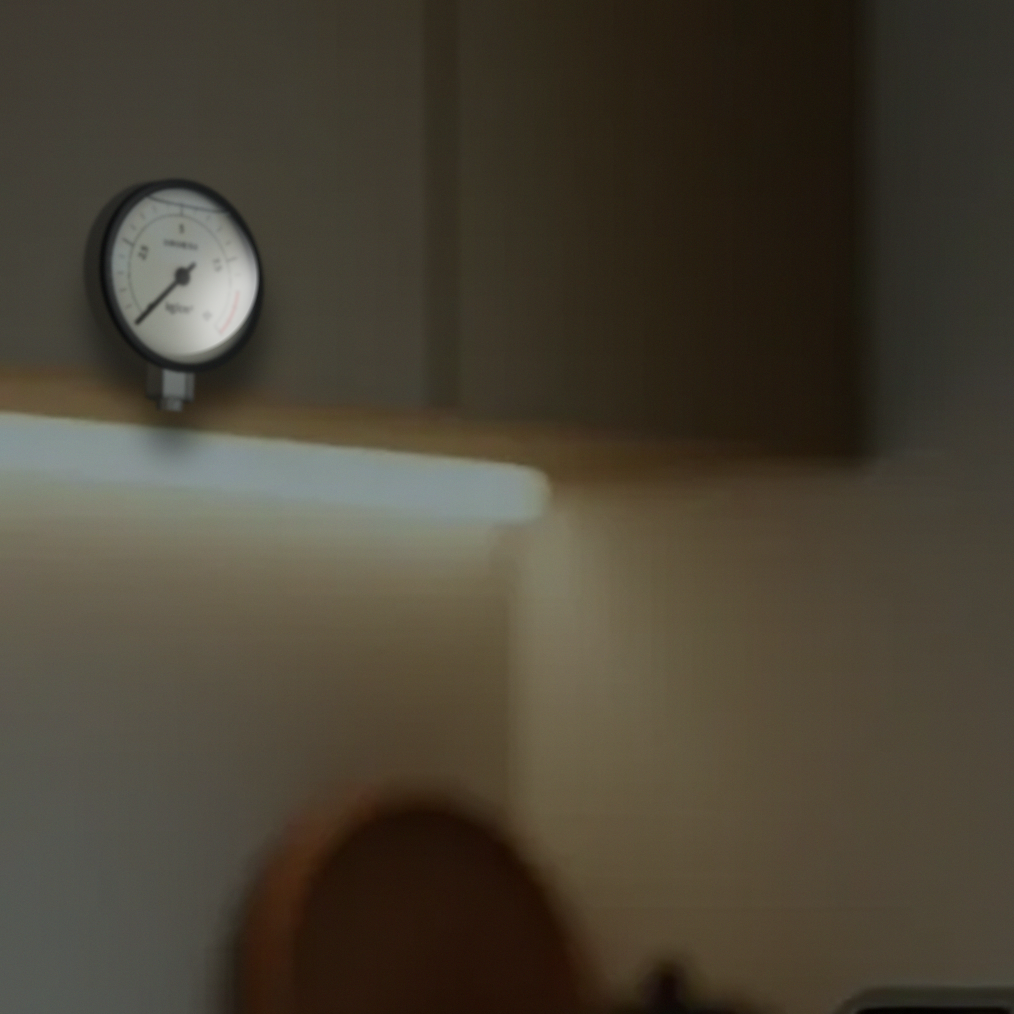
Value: 0kg/cm²
